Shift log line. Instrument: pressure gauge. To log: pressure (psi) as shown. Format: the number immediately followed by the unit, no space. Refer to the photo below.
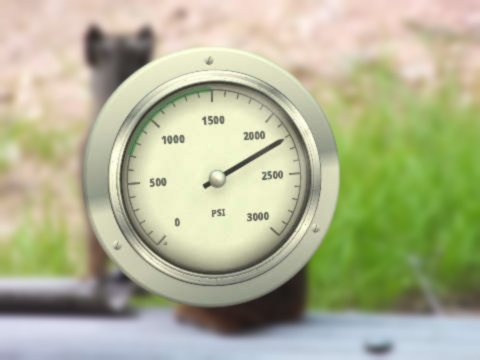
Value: 2200psi
